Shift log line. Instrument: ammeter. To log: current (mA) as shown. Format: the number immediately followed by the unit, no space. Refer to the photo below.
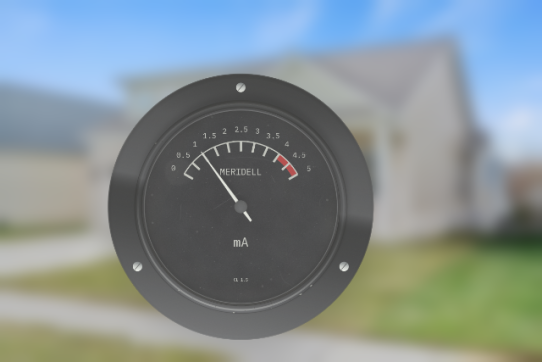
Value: 1mA
